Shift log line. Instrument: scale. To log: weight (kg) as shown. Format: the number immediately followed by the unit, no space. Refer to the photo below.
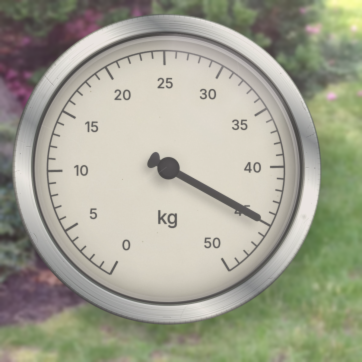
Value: 45kg
